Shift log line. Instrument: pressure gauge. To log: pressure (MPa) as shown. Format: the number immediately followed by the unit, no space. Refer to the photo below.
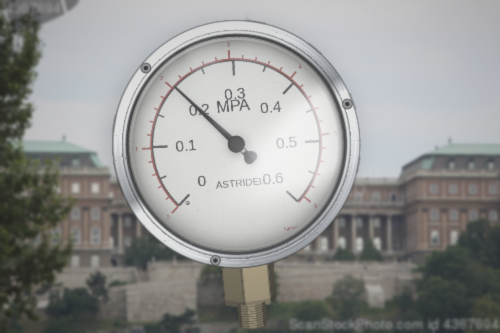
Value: 0.2MPa
